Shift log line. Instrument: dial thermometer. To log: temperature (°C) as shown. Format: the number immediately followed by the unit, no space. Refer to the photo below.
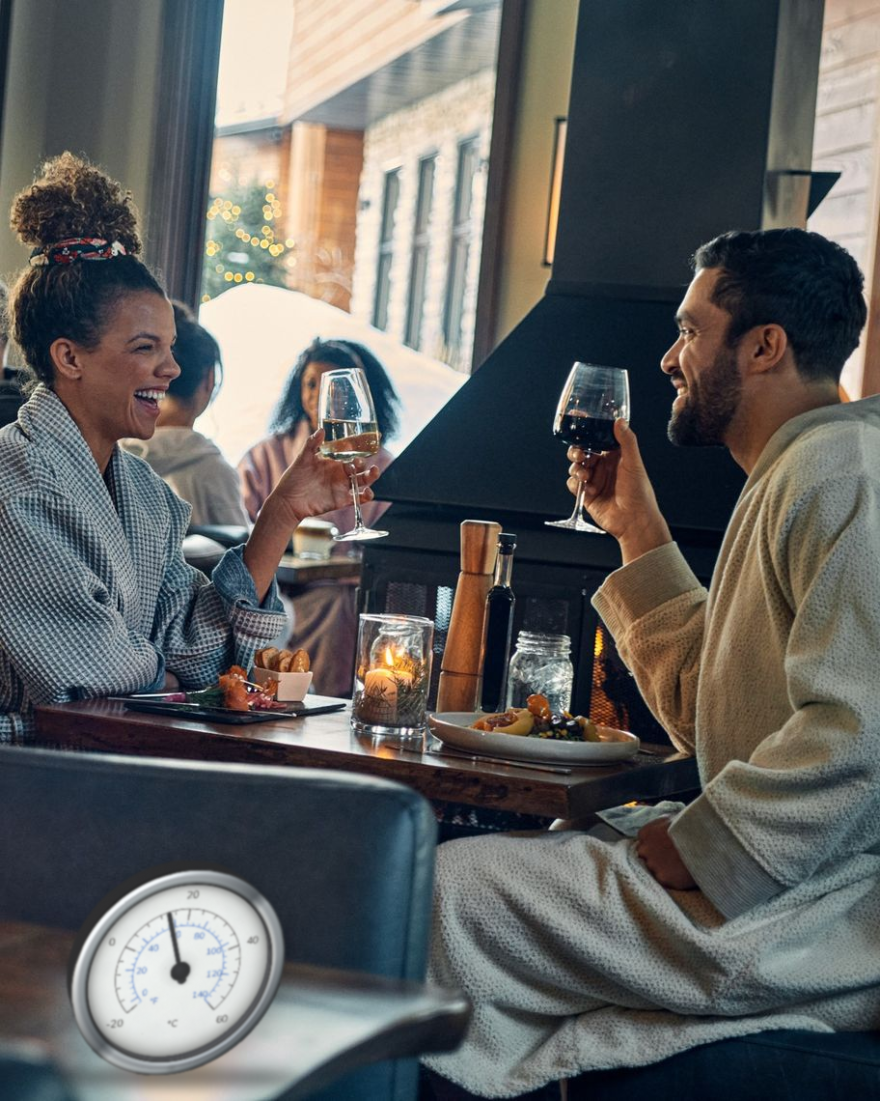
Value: 14°C
